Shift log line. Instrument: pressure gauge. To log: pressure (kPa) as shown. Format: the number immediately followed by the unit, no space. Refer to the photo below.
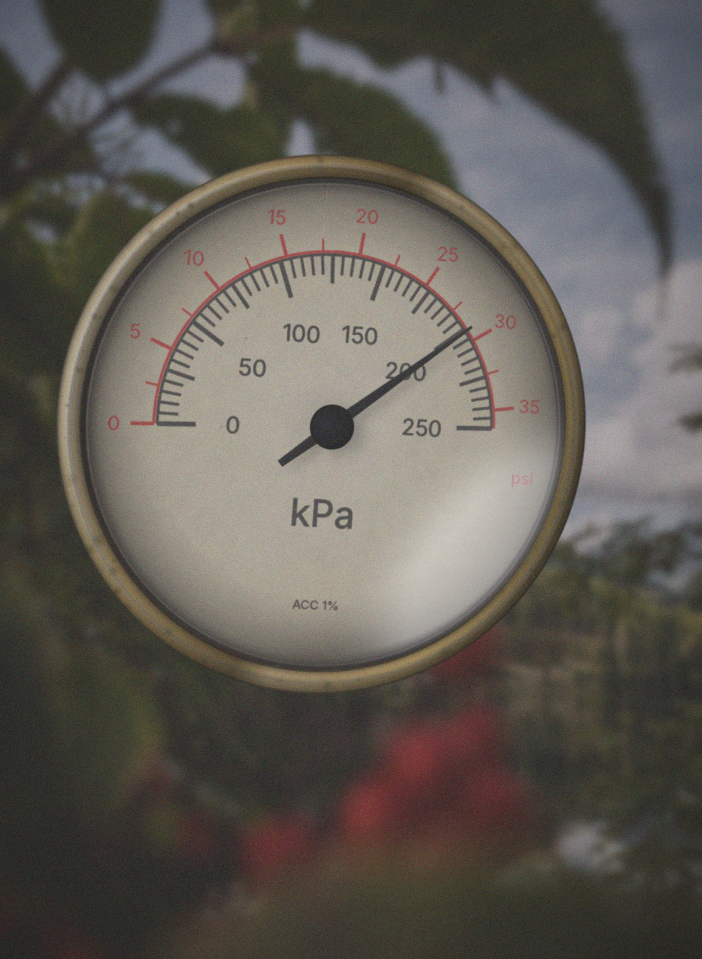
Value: 200kPa
